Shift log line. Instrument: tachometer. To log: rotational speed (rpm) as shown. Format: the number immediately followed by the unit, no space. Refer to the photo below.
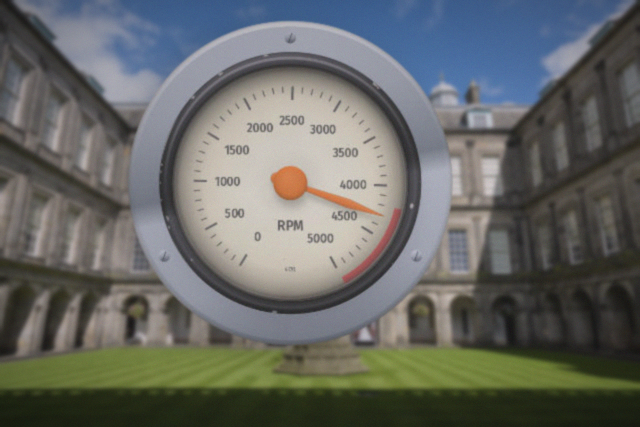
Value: 4300rpm
